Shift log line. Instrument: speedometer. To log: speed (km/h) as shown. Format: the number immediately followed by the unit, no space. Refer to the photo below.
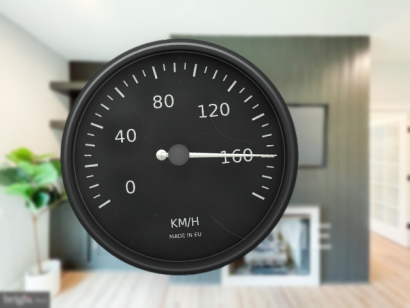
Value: 160km/h
